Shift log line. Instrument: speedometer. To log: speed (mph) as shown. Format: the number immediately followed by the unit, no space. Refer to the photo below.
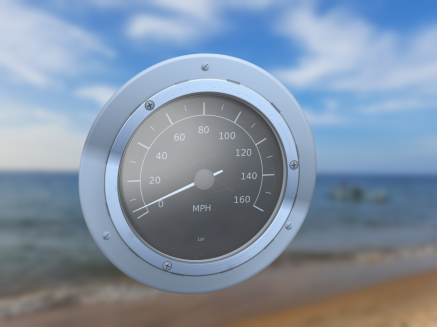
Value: 5mph
